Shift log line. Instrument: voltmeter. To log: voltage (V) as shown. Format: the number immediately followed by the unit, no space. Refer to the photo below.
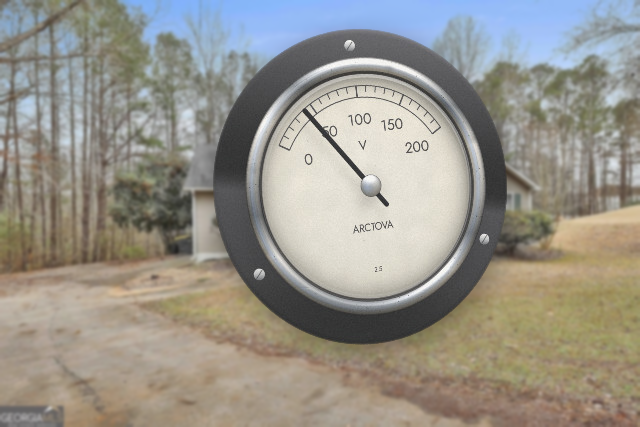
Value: 40V
